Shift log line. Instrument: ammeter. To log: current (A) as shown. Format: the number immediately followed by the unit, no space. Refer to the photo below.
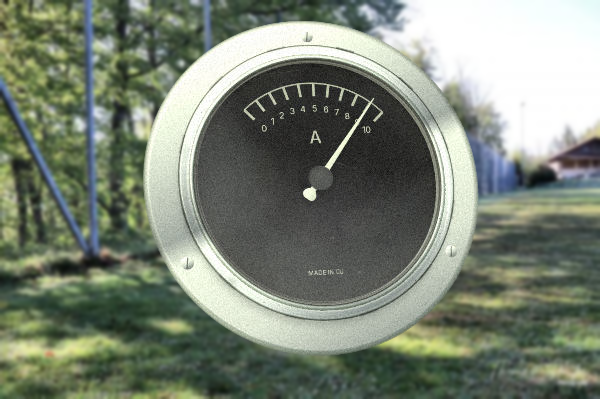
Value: 9A
